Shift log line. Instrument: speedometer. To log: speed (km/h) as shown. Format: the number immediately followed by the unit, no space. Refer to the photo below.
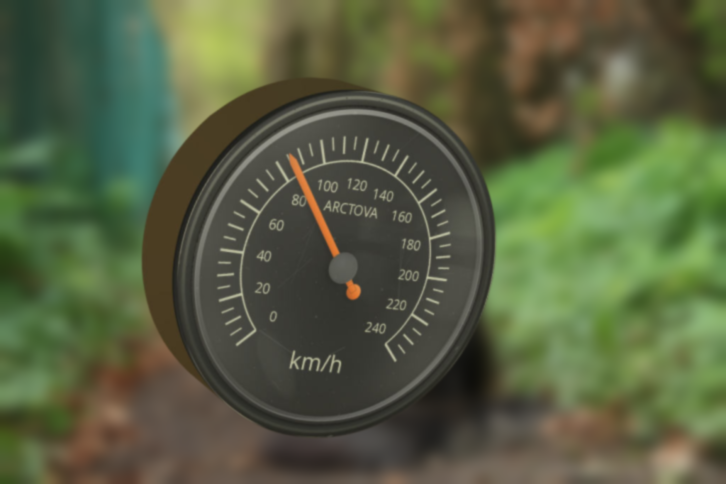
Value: 85km/h
